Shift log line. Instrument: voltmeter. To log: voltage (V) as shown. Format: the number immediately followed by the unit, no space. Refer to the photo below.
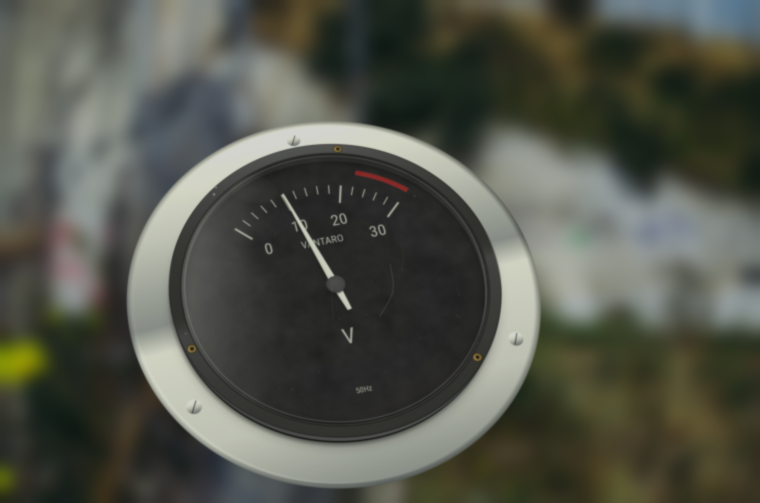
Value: 10V
